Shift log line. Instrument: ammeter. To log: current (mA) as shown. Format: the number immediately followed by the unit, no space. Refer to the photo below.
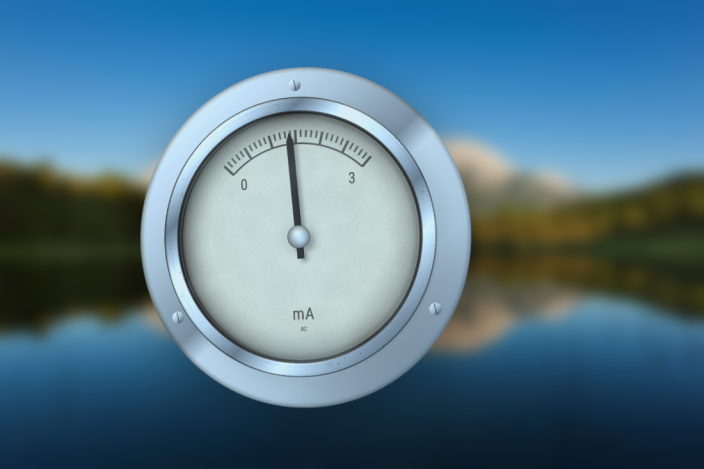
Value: 1.4mA
